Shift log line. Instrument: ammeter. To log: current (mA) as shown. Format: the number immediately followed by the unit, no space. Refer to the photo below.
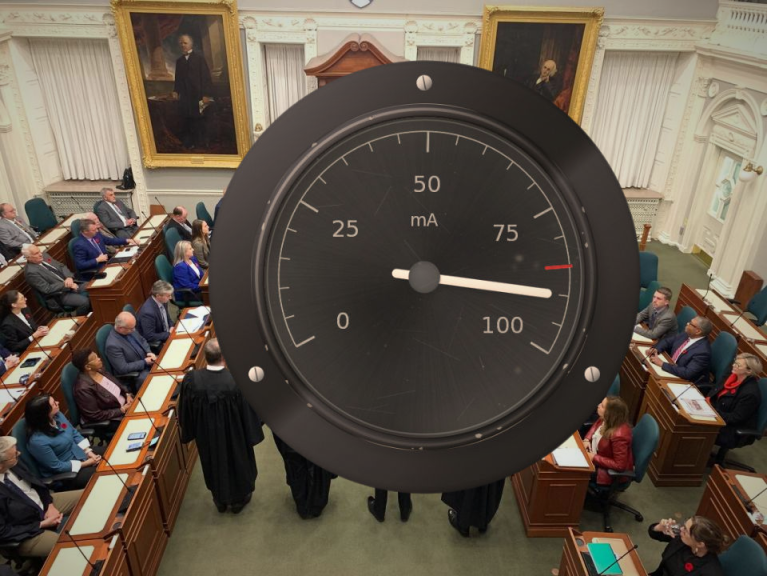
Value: 90mA
